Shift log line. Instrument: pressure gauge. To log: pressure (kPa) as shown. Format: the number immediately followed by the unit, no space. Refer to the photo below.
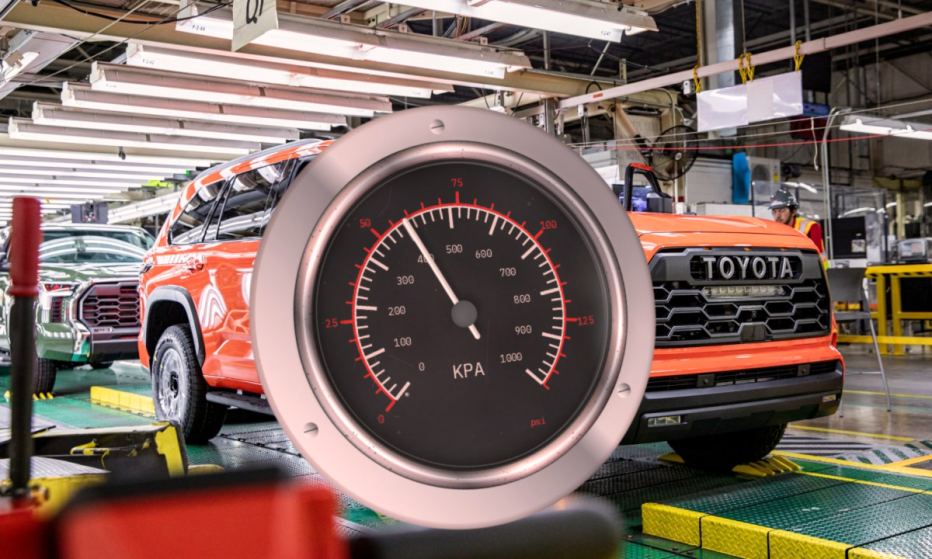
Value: 400kPa
